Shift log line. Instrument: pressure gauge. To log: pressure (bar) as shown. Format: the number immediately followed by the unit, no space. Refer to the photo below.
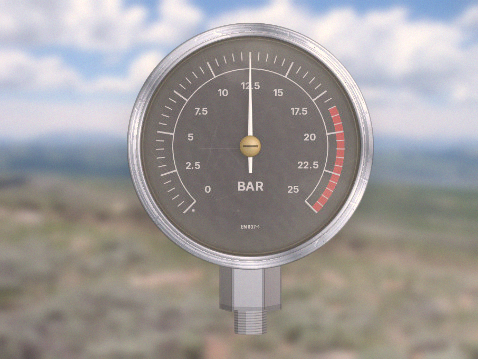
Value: 12.5bar
